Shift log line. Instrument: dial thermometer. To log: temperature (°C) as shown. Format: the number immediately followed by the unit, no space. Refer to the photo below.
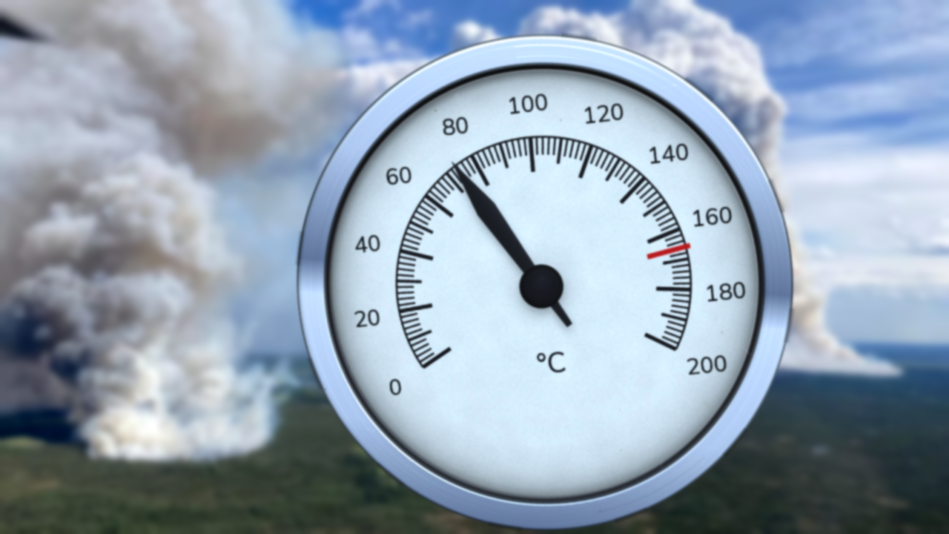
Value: 74°C
